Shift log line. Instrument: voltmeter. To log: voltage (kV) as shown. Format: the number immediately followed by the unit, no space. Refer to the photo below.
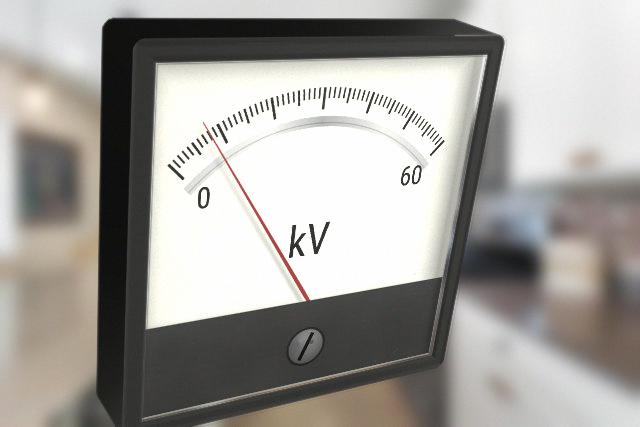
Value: 8kV
